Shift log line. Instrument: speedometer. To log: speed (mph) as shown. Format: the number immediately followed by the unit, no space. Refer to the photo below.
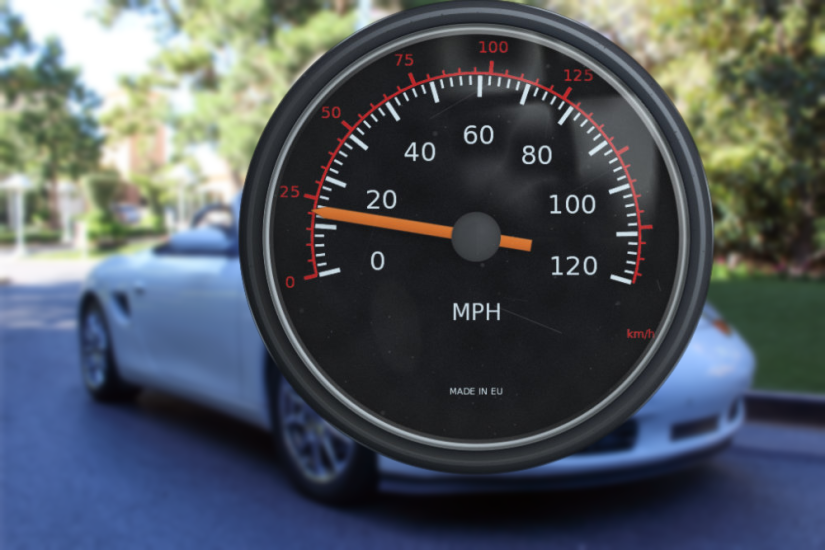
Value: 13mph
